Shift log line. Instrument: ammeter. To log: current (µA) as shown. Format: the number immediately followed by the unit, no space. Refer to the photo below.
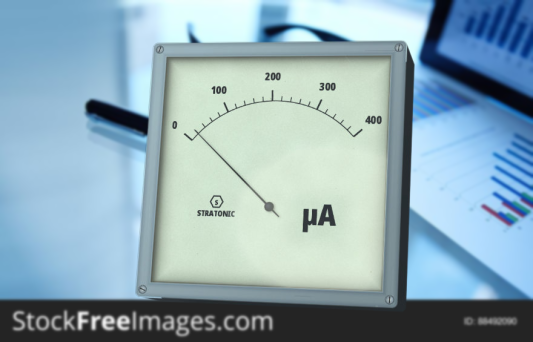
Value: 20µA
